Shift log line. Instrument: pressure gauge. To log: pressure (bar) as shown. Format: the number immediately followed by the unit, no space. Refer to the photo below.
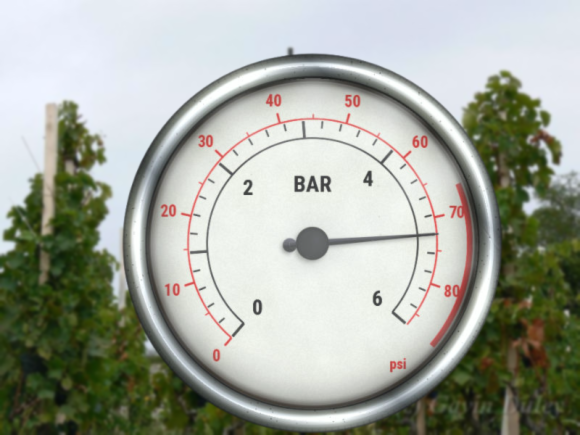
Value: 5bar
